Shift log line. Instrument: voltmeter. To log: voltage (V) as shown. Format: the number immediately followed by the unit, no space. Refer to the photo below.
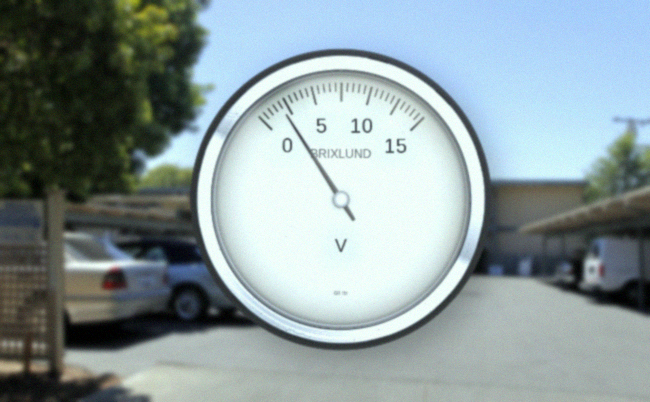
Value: 2V
